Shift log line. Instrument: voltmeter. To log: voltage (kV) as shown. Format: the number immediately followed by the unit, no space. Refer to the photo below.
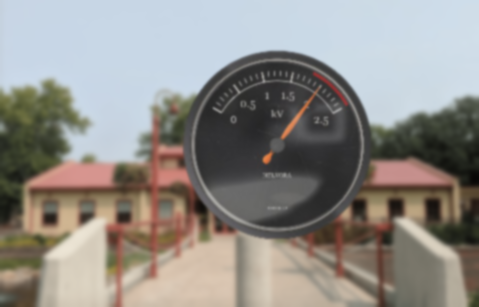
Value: 2kV
